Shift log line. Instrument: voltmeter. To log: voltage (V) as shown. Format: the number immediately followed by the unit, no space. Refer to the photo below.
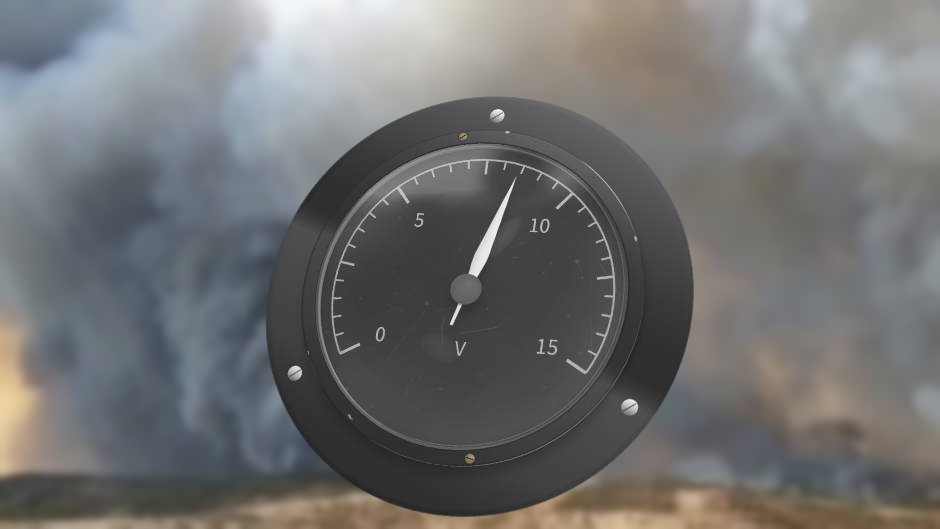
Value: 8.5V
